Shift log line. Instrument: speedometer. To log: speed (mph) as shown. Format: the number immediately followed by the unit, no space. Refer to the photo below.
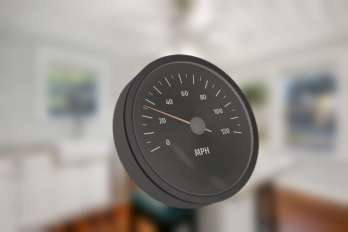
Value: 25mph
